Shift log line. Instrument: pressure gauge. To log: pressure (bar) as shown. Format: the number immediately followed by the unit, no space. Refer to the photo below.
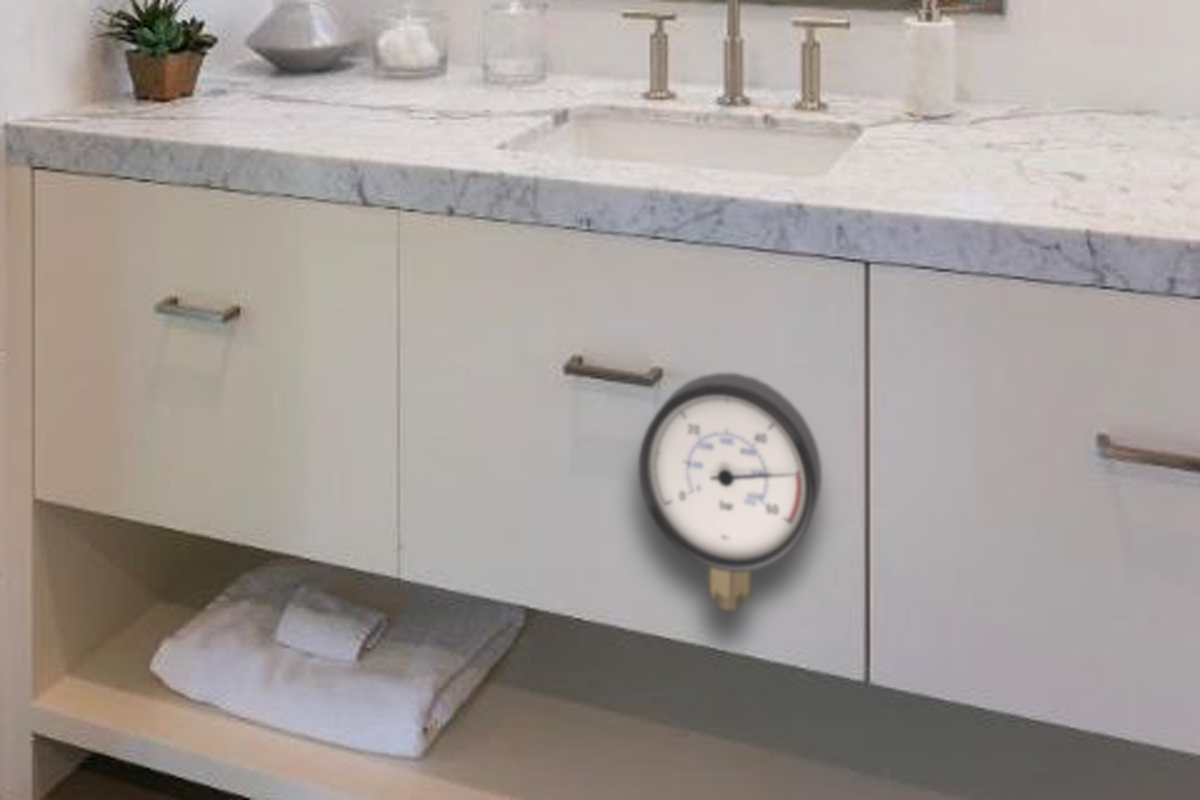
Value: 50bar
